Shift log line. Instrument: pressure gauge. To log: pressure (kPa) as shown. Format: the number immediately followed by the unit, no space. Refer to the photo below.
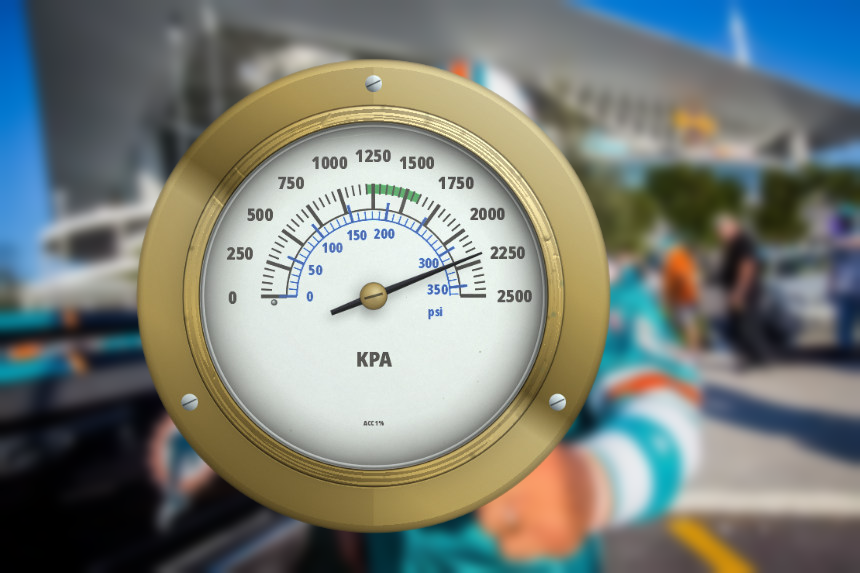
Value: 2200kPa
